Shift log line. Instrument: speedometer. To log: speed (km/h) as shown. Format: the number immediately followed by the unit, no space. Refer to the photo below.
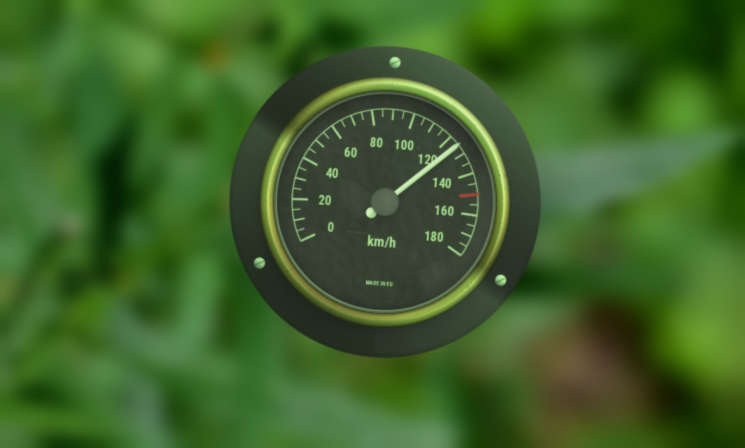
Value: 125km/h
